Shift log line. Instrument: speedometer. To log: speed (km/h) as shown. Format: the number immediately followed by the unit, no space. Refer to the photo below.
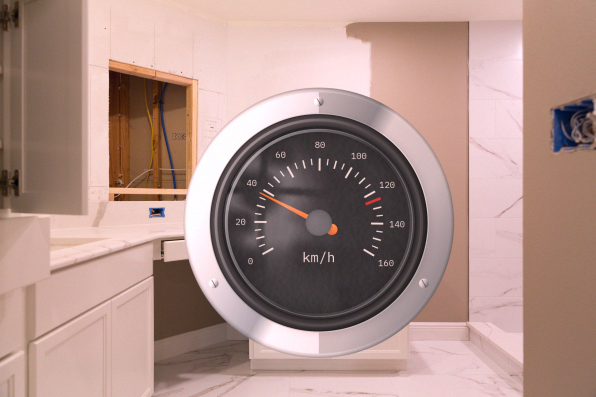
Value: 37.5km/h
